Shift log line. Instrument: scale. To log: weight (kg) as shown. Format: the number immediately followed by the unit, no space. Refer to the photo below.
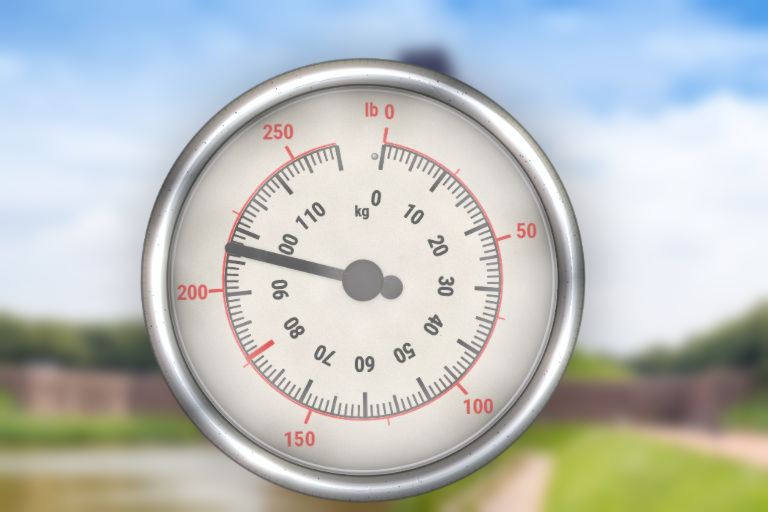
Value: 97kg
